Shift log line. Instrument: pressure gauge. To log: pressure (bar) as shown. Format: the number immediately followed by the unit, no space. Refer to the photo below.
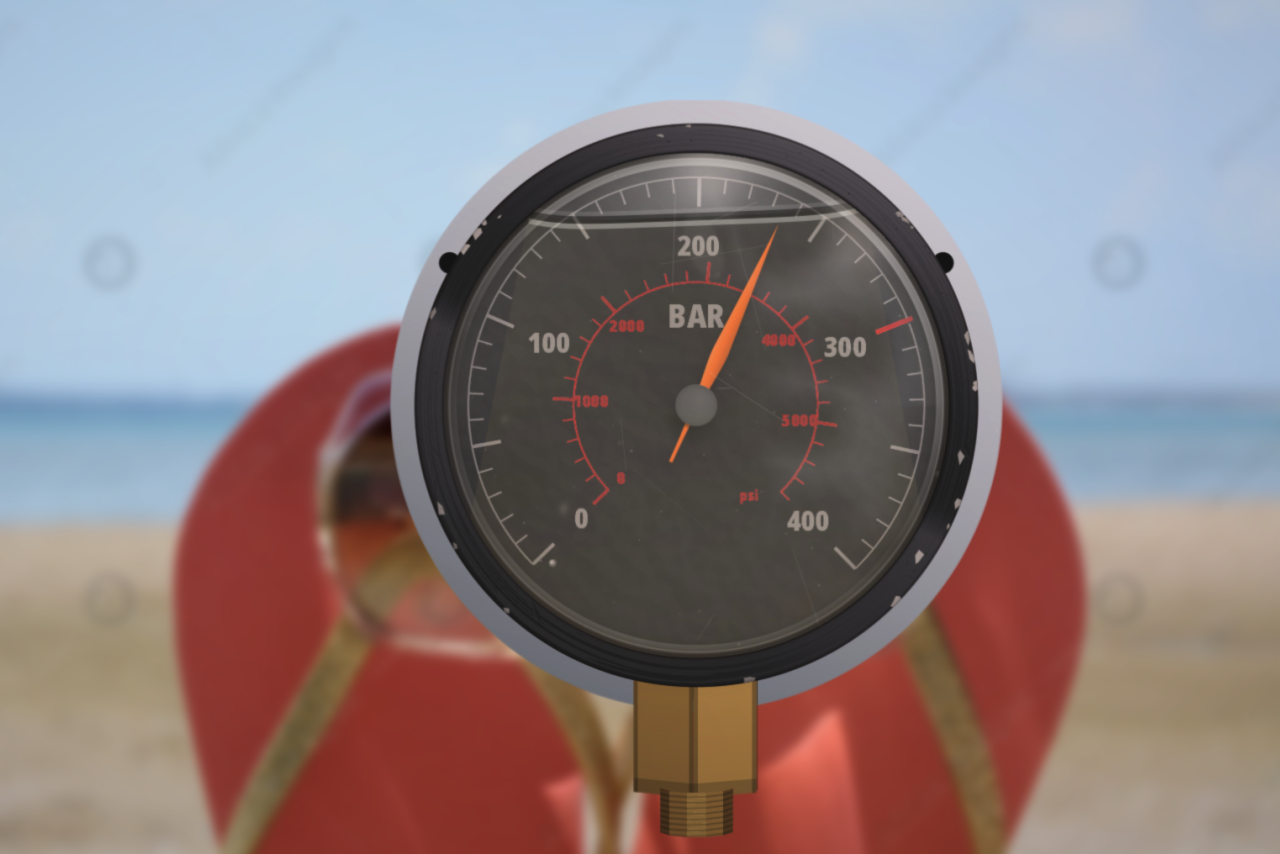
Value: 235bar
